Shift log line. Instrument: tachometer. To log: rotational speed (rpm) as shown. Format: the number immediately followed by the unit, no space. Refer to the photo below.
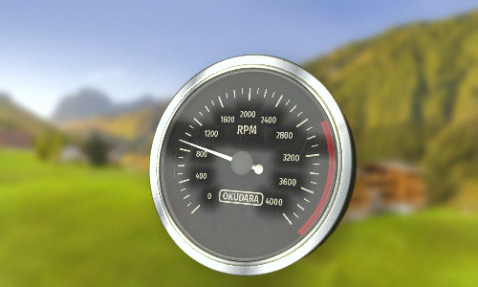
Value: 900rpm
